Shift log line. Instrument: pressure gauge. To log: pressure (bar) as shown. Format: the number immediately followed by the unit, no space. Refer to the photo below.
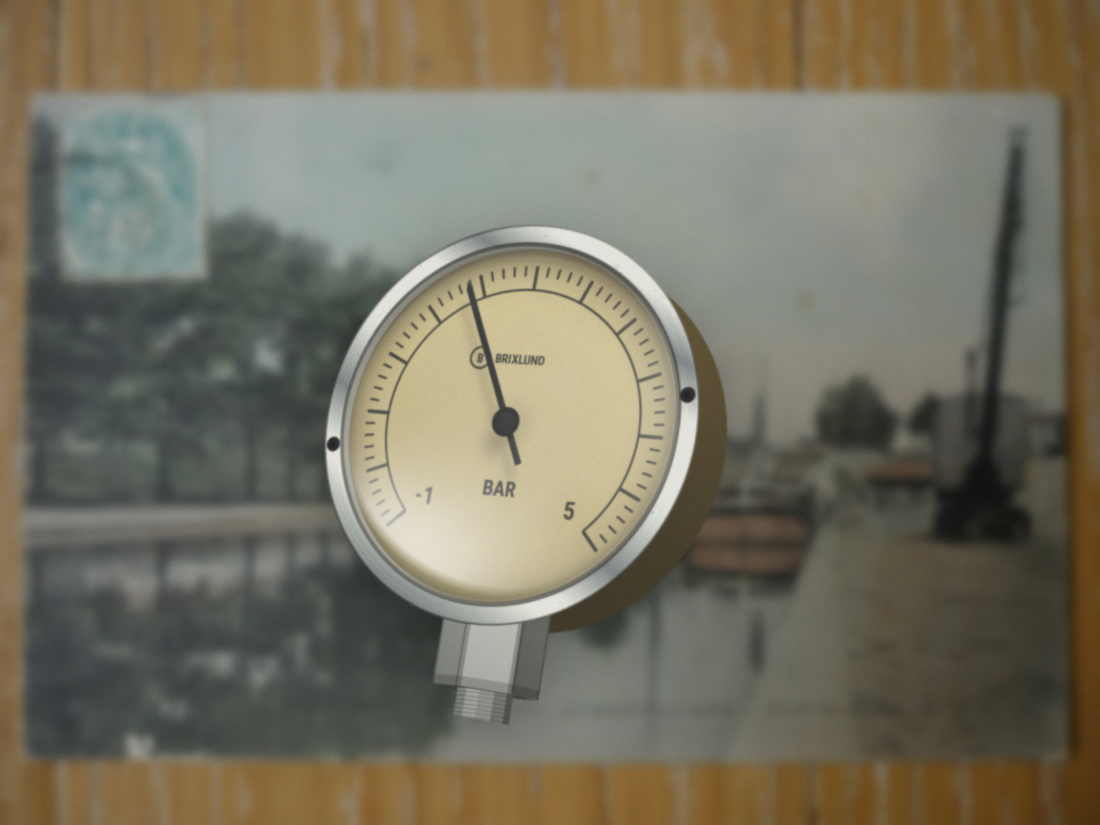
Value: 1.4bar
